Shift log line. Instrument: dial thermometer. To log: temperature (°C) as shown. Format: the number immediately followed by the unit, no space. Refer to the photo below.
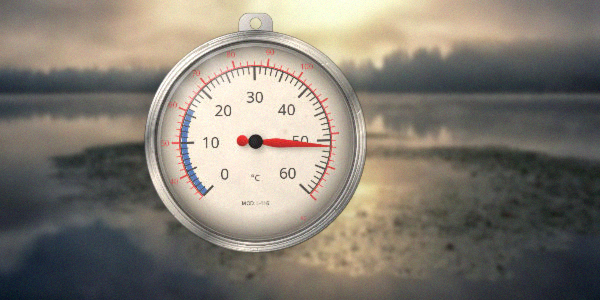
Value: 51°C
